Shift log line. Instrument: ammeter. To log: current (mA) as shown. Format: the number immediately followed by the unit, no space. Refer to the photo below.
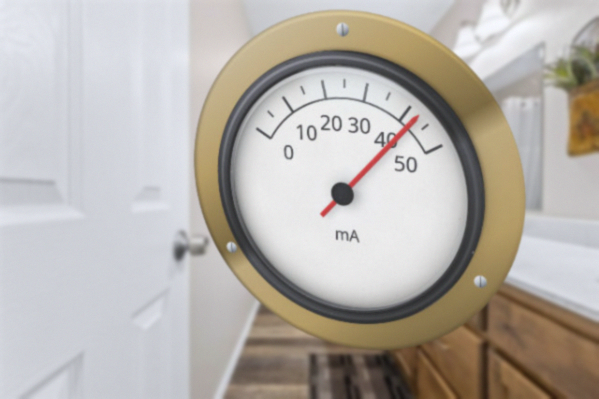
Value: 42.5mA
